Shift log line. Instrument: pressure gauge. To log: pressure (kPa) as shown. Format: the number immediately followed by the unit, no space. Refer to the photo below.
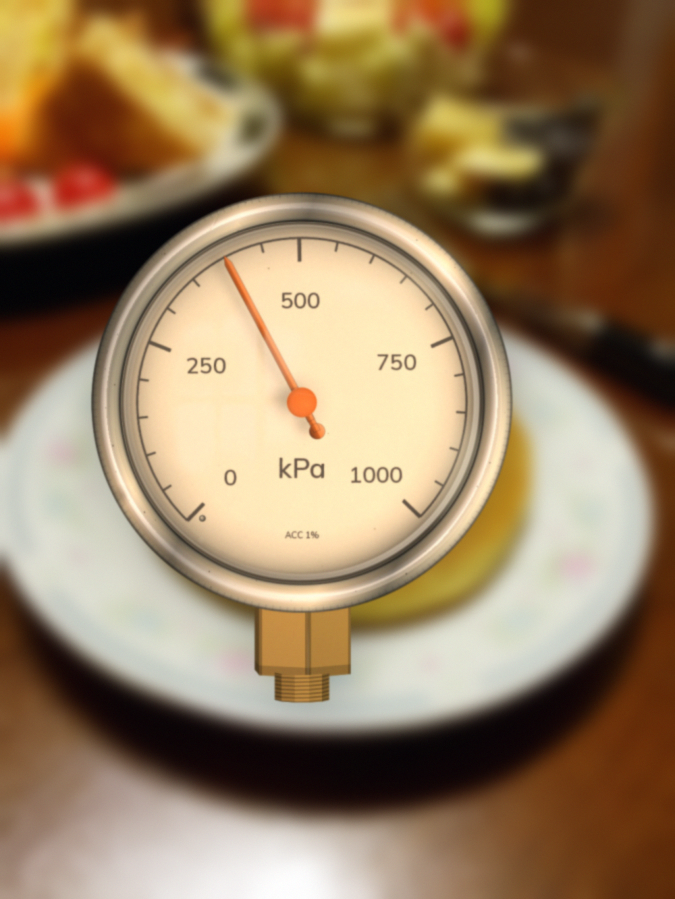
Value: 400kPa
